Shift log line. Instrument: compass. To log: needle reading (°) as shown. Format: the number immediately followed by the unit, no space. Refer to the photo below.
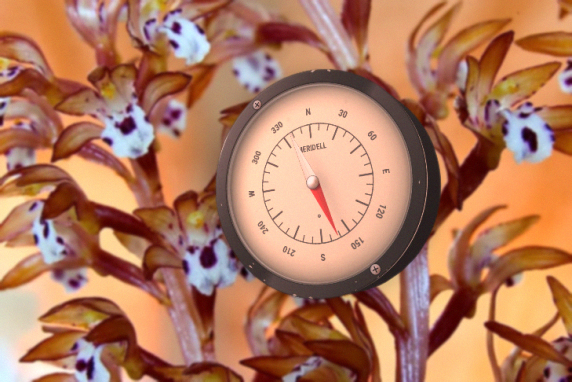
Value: 160°
